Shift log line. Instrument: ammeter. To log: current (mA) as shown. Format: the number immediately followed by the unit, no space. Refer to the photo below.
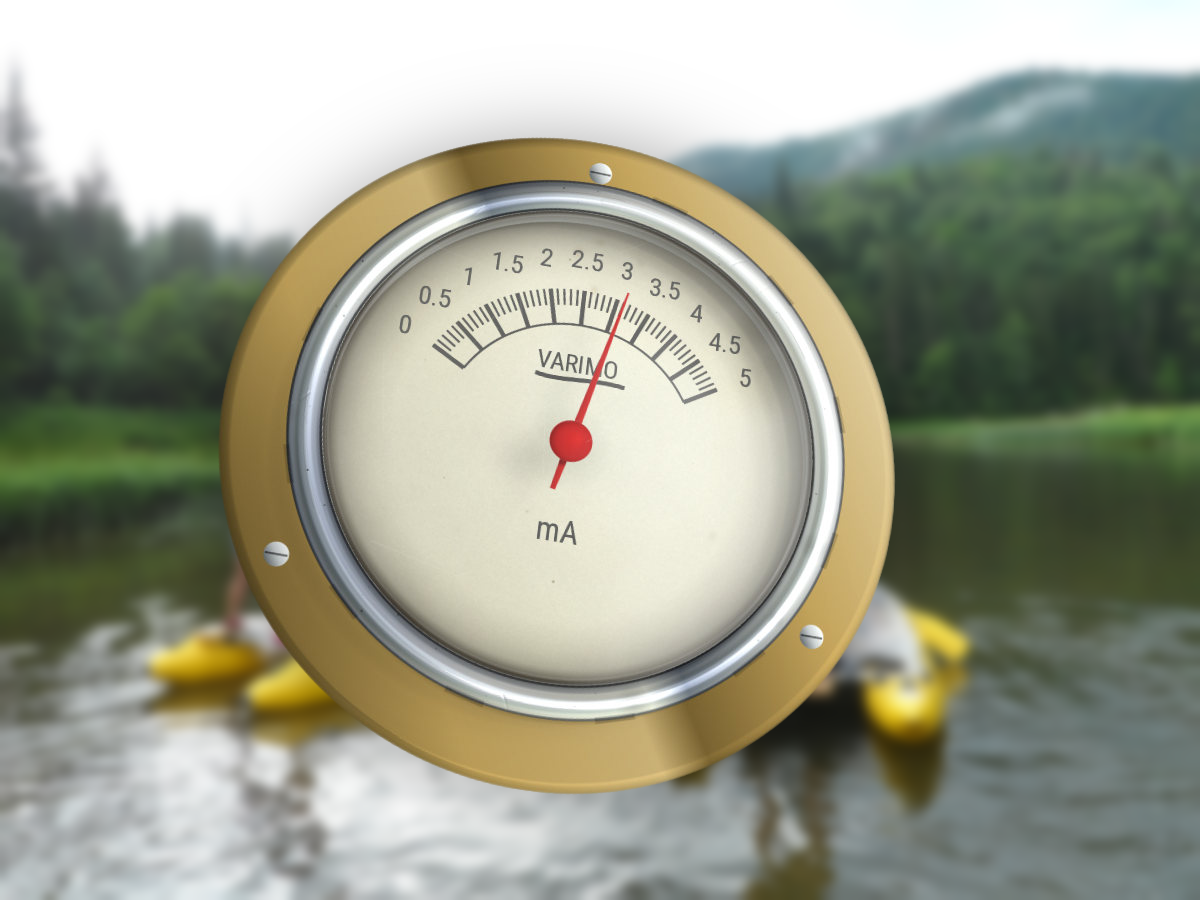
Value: 3.1mA
